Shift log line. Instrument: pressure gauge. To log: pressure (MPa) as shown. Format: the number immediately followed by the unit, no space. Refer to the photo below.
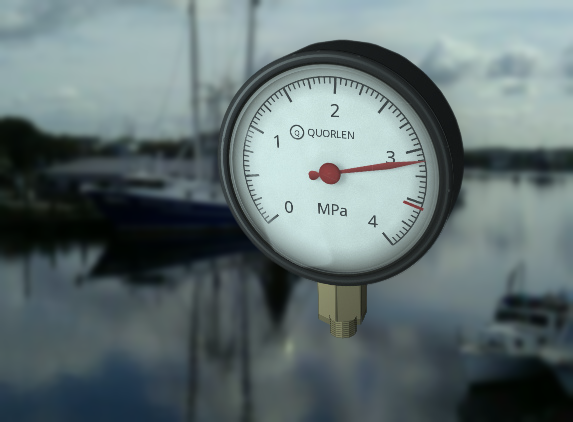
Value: 3.1MPa
